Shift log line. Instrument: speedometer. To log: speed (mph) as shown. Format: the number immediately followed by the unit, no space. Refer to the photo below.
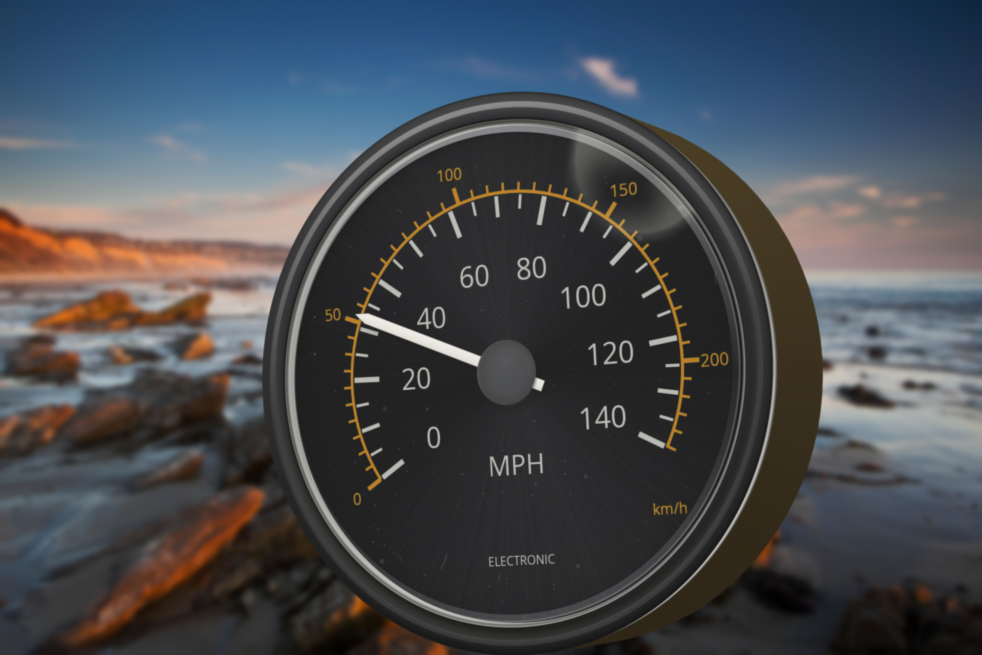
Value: 32.5mph
